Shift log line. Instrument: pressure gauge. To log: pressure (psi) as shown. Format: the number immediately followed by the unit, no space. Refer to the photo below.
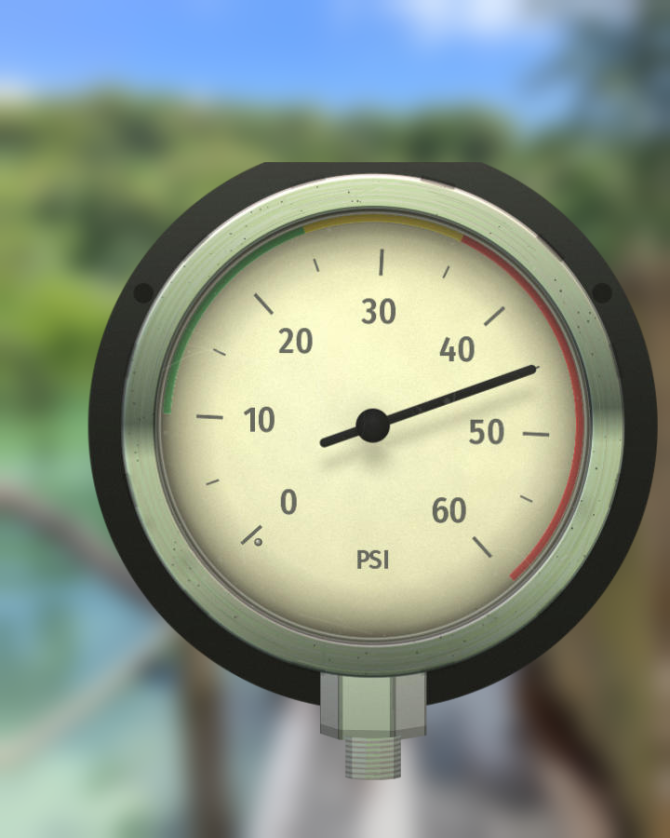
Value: 45psi
